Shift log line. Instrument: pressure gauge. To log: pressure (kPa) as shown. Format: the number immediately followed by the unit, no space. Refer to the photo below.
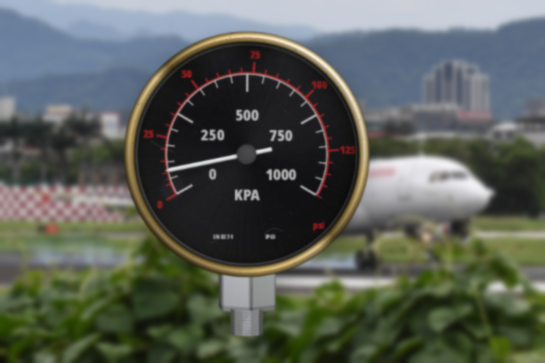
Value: 75kPa
